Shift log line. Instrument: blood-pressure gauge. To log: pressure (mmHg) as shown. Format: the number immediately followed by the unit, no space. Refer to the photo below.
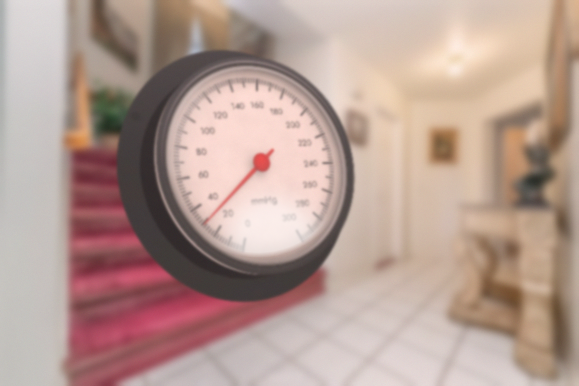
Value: 30mmHg
